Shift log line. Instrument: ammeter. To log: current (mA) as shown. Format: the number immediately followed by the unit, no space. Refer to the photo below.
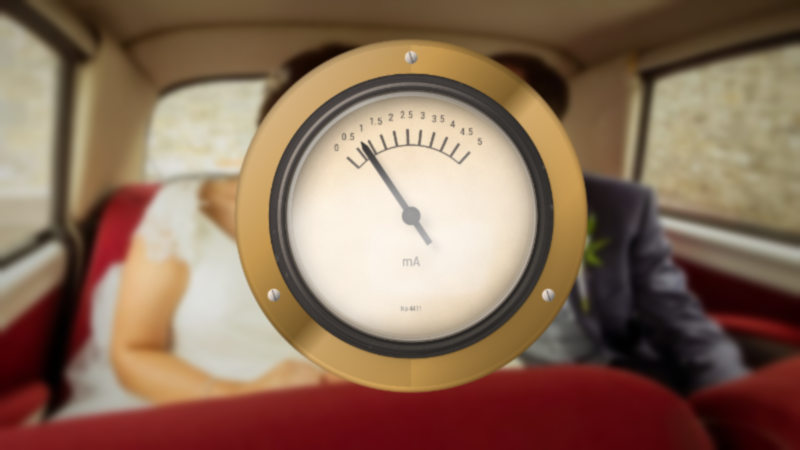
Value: 0.75mA
